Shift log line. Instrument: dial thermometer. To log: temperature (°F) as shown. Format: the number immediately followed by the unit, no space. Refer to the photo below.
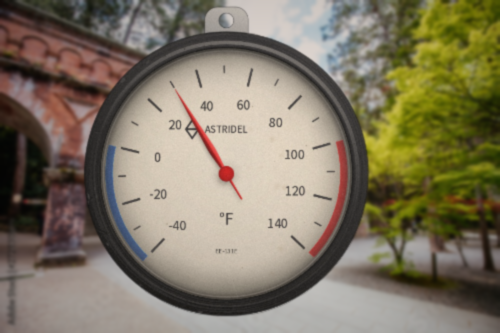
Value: 30°F
